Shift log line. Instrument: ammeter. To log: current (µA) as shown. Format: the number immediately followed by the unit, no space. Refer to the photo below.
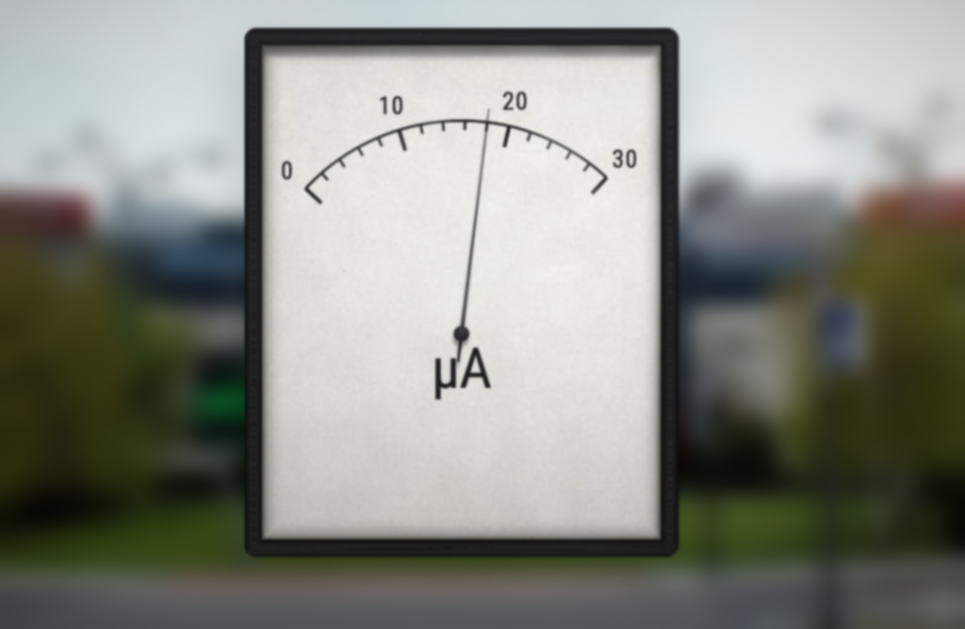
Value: 18µA
